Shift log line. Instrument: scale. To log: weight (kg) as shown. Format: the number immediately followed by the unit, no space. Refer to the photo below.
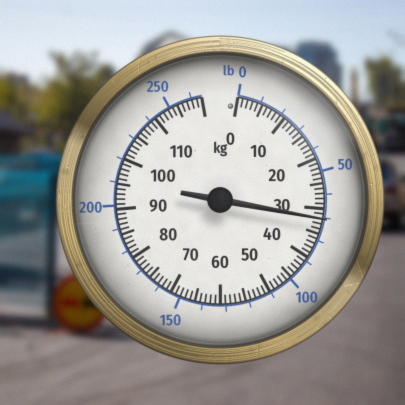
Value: 32kg
